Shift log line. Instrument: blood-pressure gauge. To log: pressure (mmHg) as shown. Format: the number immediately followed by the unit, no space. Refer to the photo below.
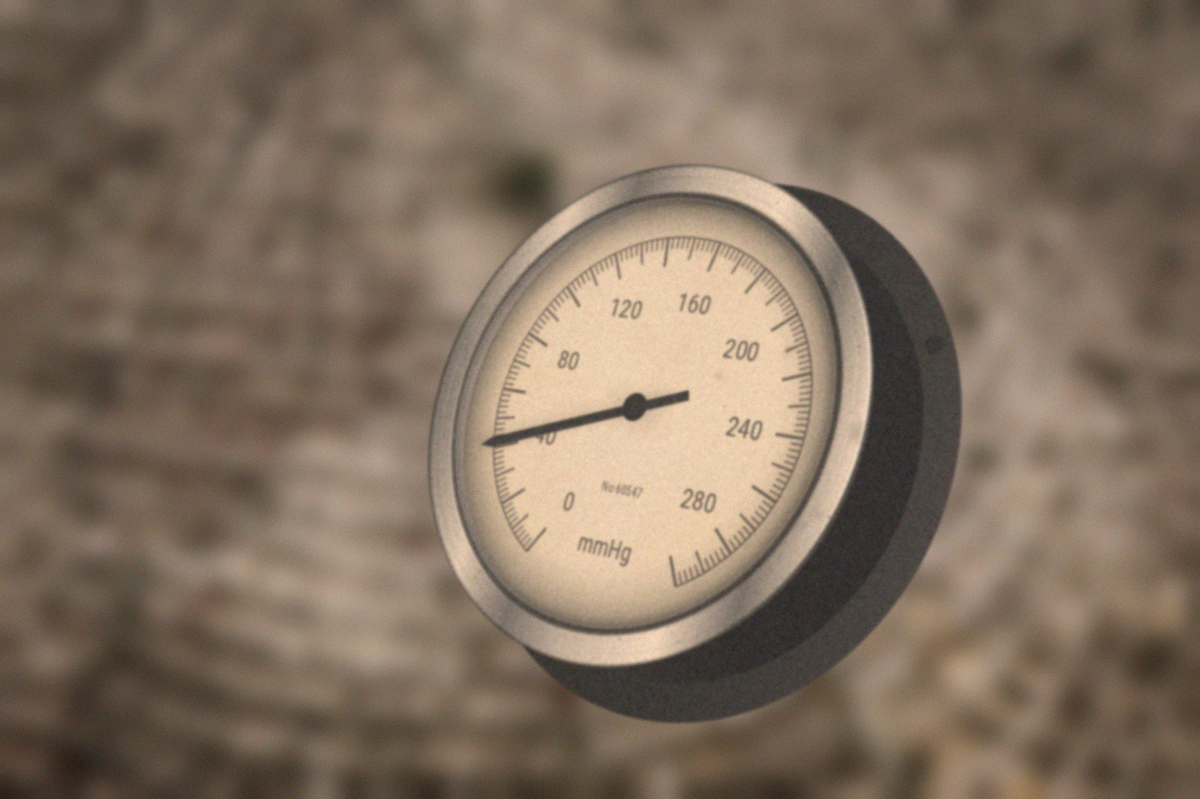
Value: 40mmHg
